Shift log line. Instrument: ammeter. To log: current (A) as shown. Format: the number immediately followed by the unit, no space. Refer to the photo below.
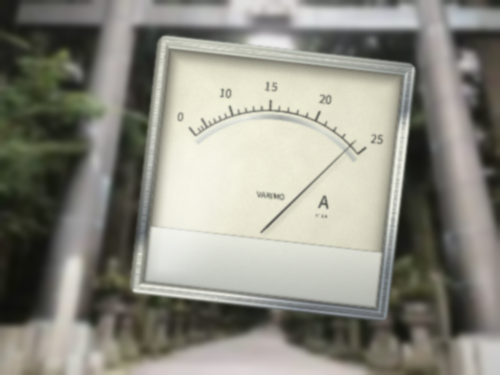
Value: 24A
